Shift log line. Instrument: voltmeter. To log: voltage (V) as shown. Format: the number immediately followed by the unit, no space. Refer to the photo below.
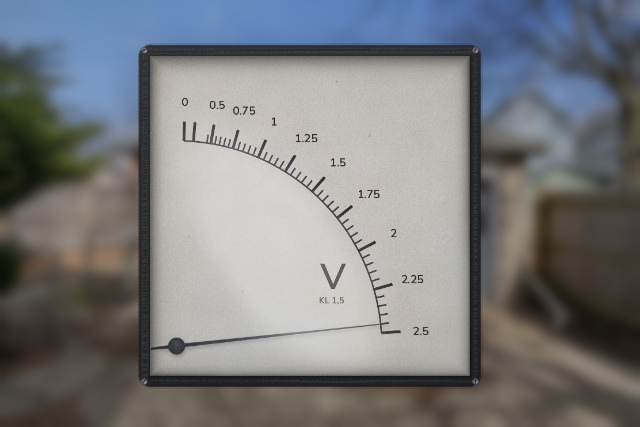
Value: 2.45V
